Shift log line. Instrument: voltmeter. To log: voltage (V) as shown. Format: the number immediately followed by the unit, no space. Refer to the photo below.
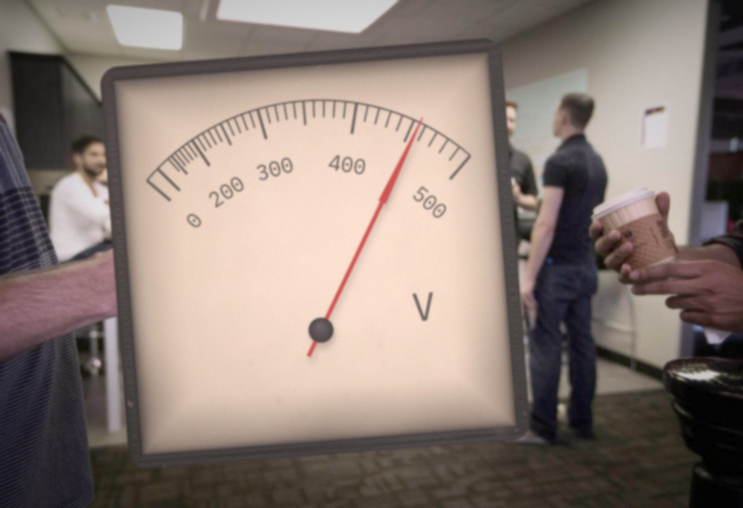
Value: 455V
